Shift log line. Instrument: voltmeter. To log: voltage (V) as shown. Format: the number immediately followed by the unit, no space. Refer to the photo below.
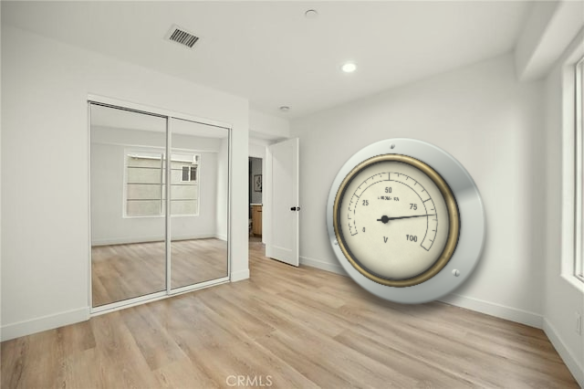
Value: 82.5V
